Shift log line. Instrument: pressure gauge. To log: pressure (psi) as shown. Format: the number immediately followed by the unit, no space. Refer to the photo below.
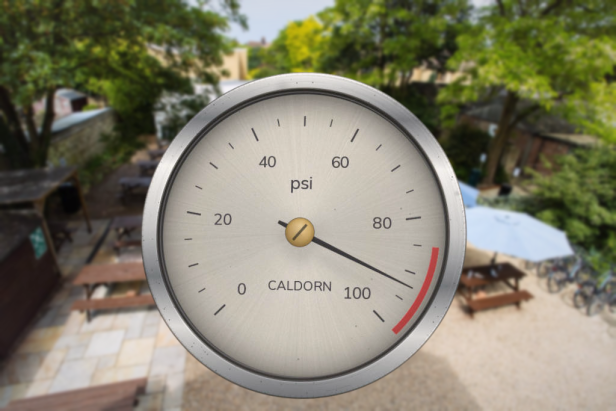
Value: 92.5psi
